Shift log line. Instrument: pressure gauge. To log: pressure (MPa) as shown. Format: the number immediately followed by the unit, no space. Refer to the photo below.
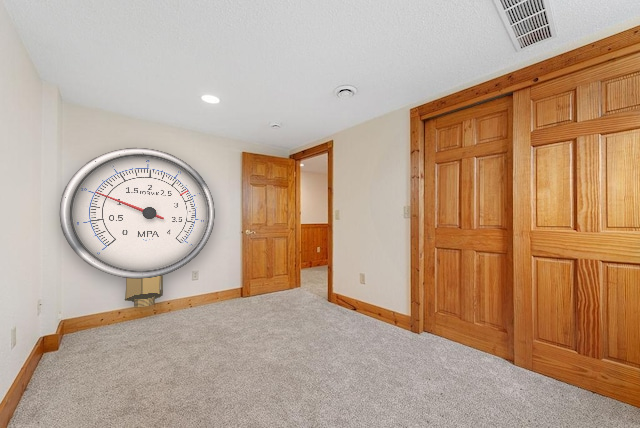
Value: 1MPa
